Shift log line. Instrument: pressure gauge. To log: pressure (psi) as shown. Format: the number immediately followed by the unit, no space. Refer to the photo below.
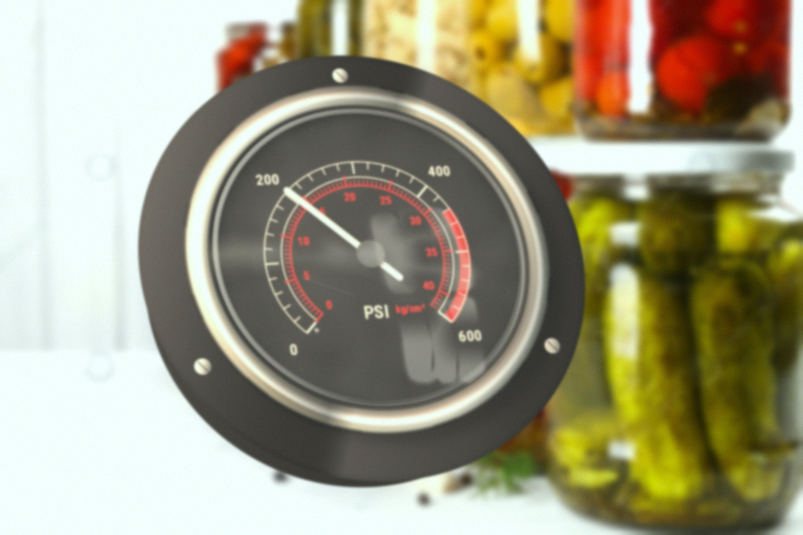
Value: 200psi
